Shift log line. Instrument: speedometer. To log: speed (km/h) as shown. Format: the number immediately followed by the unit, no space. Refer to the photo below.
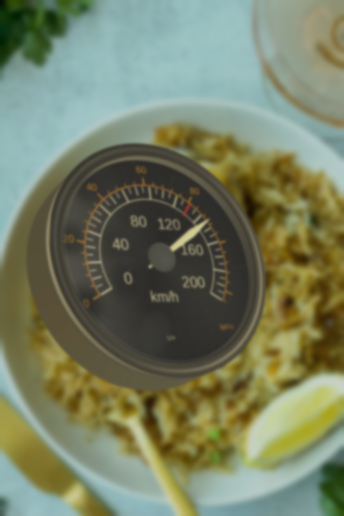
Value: 145km/h
